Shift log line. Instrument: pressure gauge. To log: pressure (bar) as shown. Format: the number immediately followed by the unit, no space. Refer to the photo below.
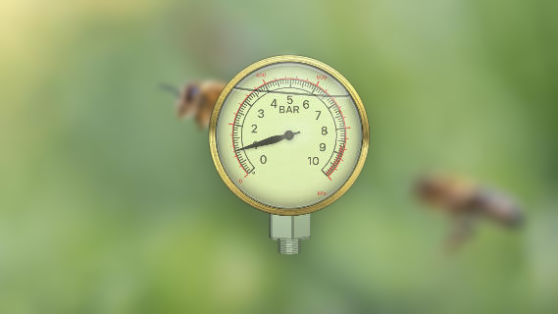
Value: 1bar
